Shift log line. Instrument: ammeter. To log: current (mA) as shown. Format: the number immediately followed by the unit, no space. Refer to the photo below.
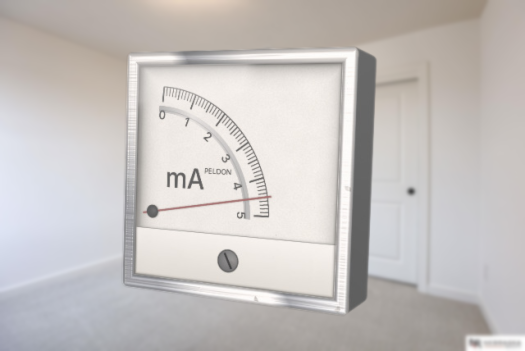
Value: 4.5mA
